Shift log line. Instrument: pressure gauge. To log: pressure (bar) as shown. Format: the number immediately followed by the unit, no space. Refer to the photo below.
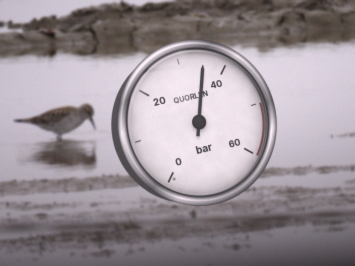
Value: 35bar
